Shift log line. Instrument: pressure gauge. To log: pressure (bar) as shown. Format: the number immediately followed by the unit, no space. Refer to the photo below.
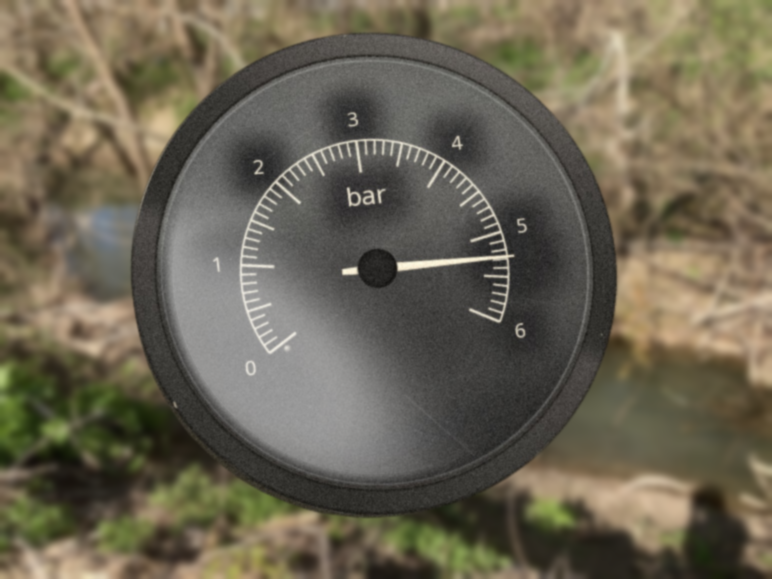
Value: 5.3bar
